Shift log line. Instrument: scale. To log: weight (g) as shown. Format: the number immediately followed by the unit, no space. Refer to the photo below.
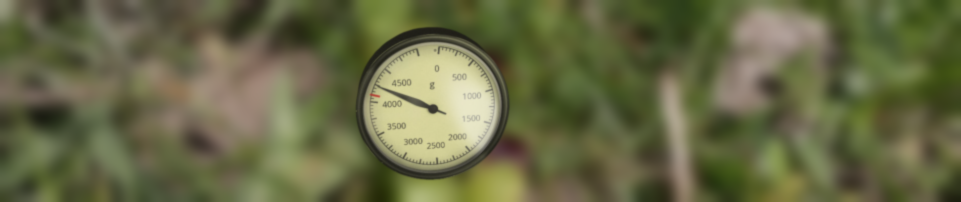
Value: 4250g
